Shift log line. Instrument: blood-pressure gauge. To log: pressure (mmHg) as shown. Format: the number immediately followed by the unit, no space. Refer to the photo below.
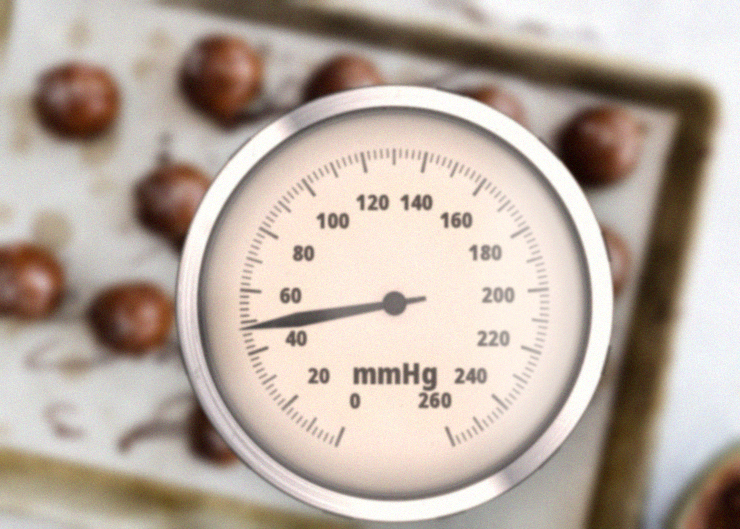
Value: 48mmHg
